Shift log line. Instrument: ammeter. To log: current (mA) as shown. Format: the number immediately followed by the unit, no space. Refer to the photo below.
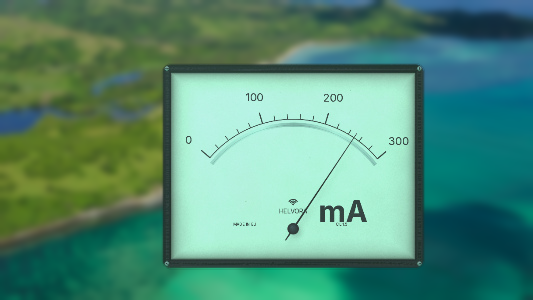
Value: 250mA
